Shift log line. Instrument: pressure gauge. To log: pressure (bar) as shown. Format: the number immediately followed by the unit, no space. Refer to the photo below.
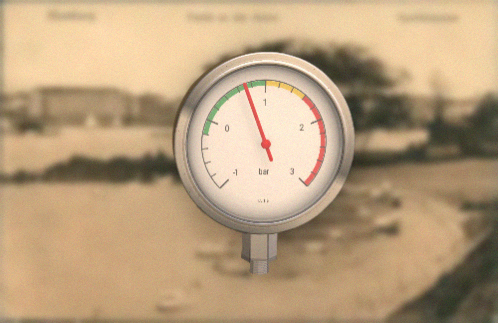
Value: 0.7bar
